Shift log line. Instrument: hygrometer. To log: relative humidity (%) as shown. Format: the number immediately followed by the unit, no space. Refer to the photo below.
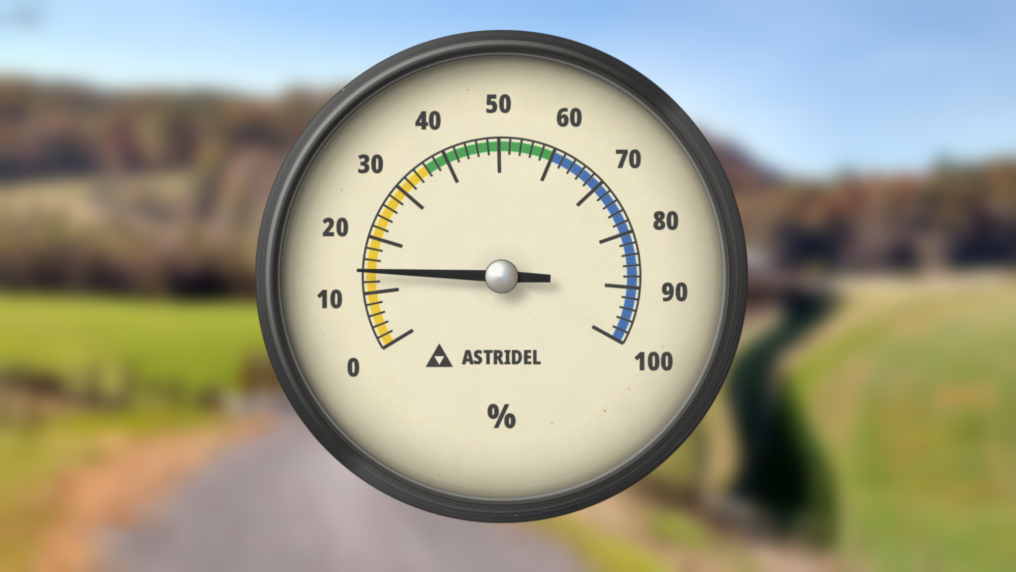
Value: 14%
